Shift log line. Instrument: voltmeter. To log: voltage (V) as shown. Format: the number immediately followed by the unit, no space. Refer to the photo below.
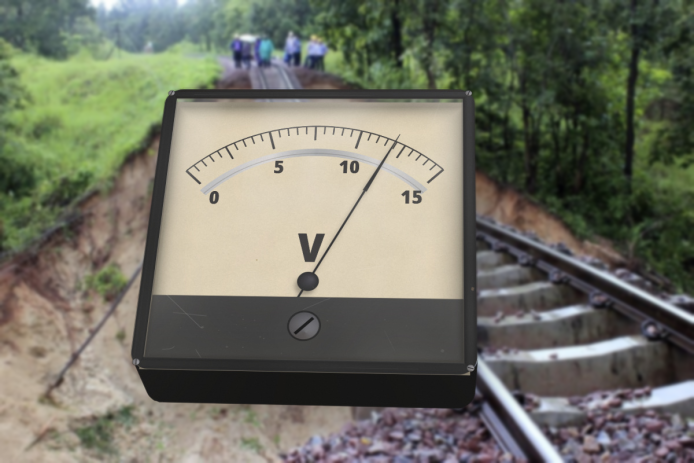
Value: 12V
